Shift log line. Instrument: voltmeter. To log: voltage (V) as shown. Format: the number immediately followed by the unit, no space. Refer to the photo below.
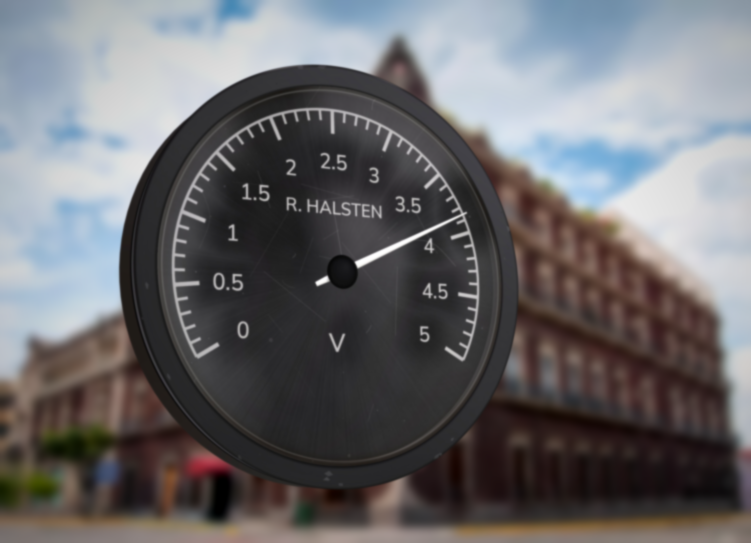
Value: 3.85V
